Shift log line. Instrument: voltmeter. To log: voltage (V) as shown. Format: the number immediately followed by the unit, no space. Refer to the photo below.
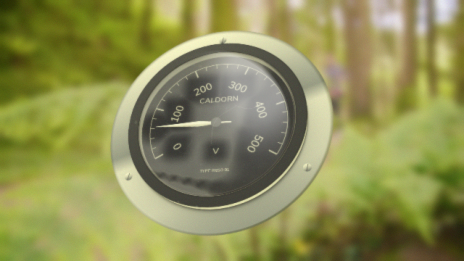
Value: 60V
